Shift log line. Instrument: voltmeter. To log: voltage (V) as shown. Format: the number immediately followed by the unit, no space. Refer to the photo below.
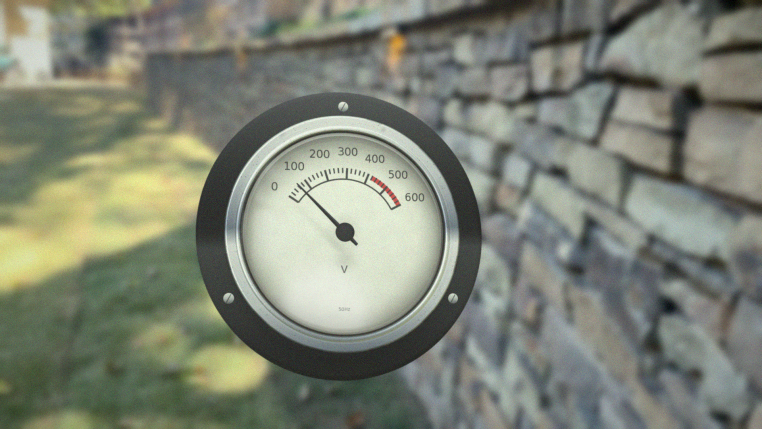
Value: 60V
